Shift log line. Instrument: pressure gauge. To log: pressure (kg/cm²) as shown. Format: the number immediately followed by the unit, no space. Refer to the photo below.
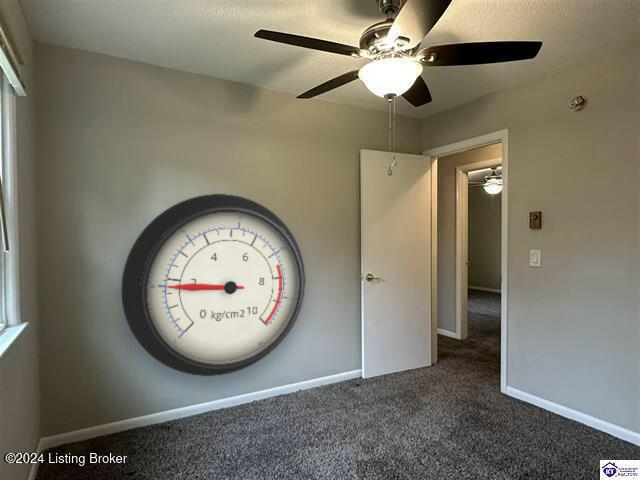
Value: 1.75kg/cm²
